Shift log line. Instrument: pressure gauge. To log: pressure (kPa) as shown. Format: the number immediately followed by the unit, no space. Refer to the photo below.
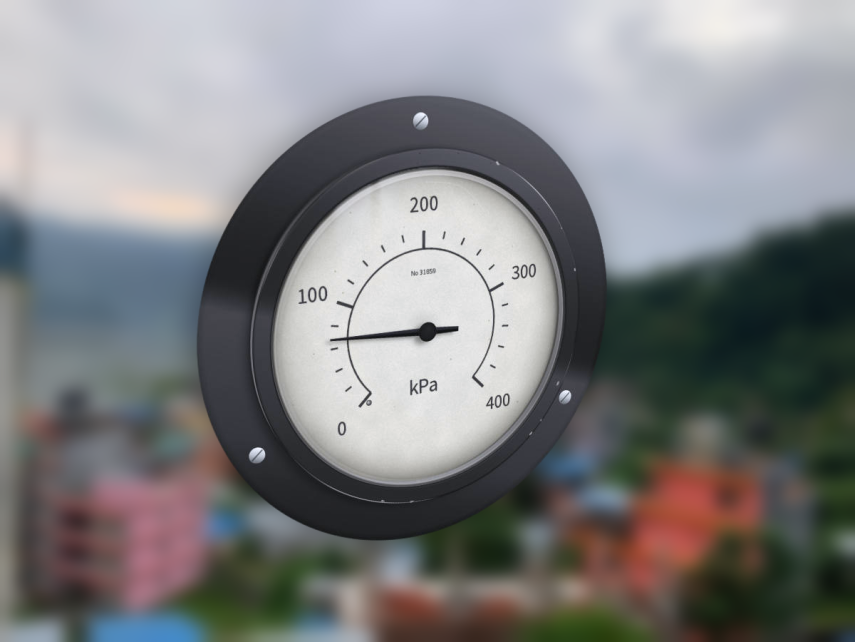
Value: 70kPa
